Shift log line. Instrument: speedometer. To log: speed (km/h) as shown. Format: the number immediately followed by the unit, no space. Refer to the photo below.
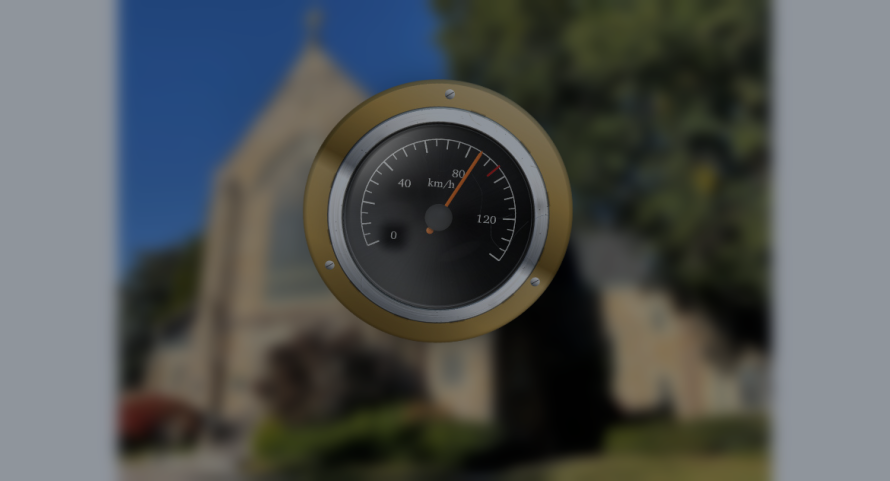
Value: 85km/h
